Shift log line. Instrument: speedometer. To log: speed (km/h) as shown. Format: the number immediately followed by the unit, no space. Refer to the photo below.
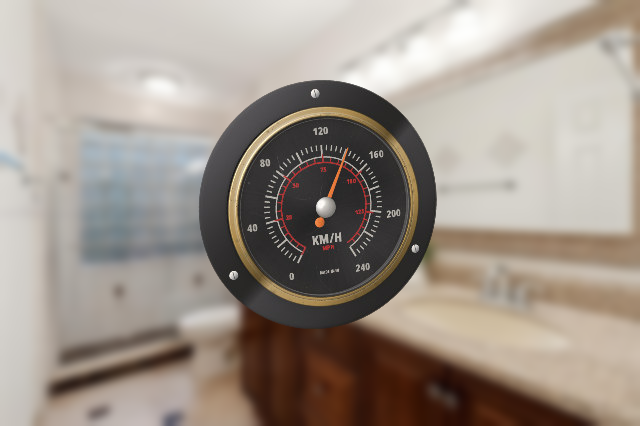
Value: 140km/h
